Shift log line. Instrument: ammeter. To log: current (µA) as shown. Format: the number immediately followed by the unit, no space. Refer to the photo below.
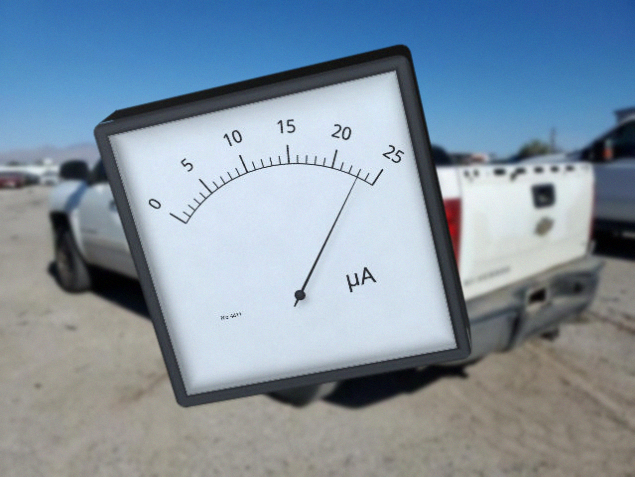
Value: 23µA
